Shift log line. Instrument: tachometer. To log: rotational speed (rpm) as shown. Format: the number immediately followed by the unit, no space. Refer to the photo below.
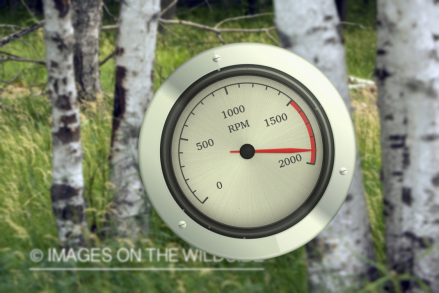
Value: 1900rpm
